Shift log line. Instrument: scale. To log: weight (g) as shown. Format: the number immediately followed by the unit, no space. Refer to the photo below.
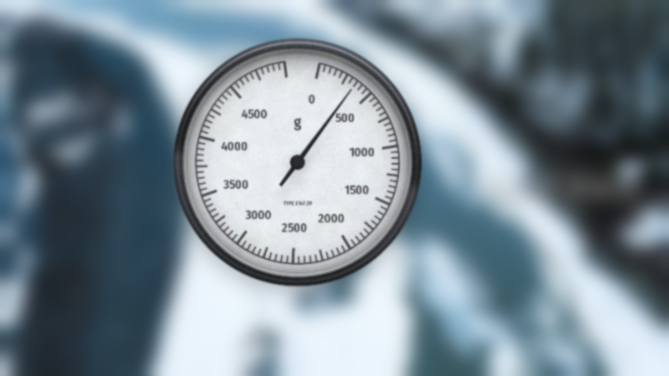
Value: 350g
